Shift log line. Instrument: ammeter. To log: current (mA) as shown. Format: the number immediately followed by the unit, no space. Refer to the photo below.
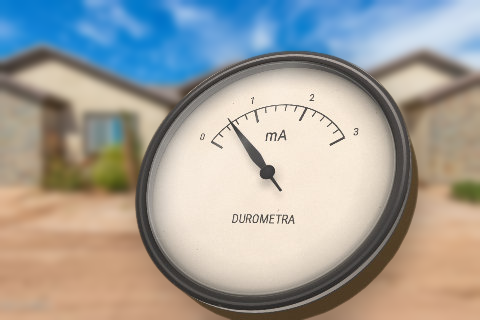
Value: 0.5mA
